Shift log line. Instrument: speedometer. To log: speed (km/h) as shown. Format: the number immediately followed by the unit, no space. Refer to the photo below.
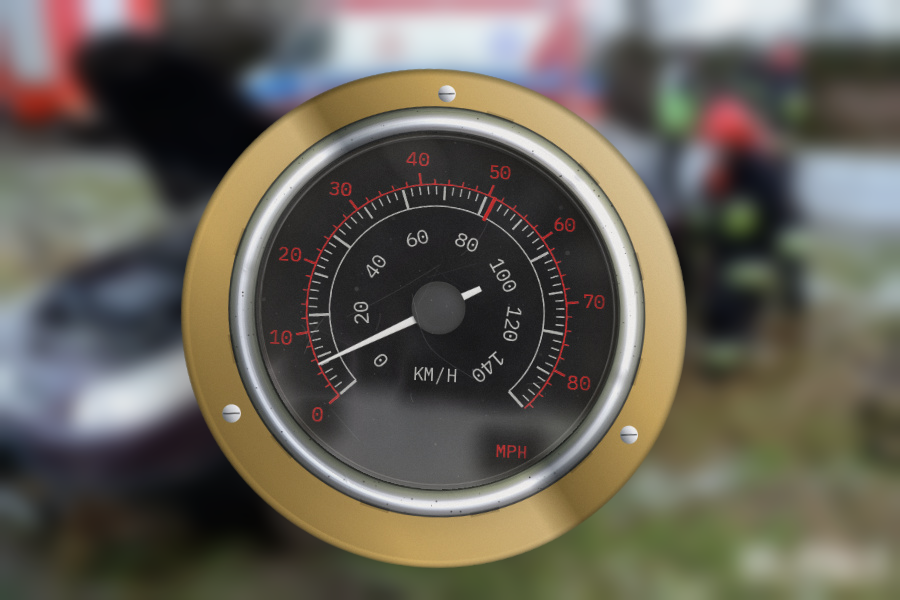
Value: 8km/h
